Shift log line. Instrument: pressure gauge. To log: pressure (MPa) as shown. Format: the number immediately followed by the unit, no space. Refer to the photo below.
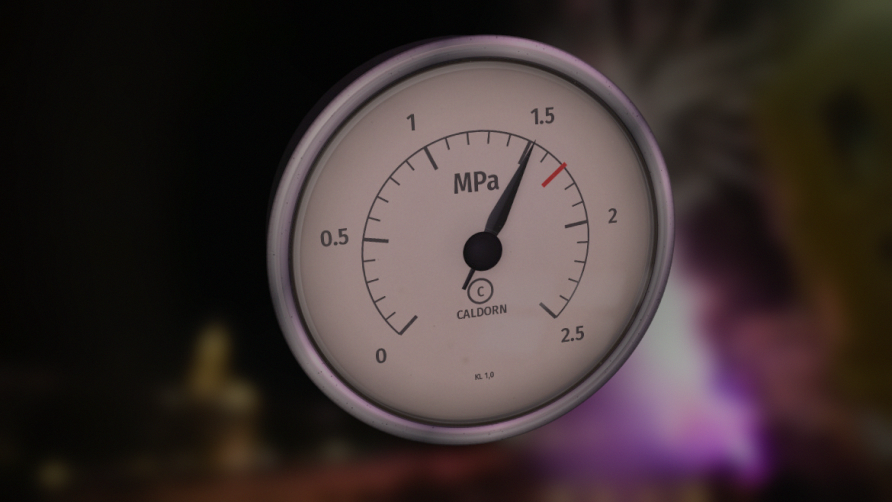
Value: 1.5MPa
